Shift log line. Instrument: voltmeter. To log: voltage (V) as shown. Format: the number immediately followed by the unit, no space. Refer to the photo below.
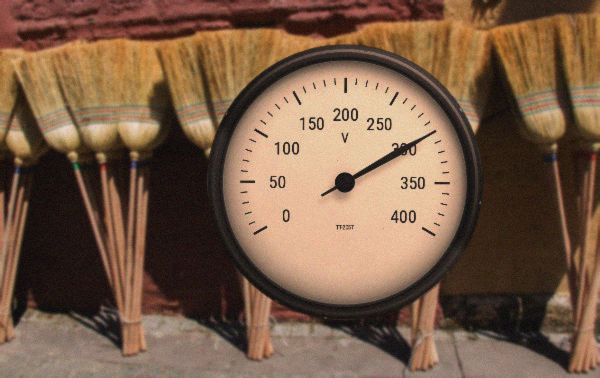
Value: 300V
